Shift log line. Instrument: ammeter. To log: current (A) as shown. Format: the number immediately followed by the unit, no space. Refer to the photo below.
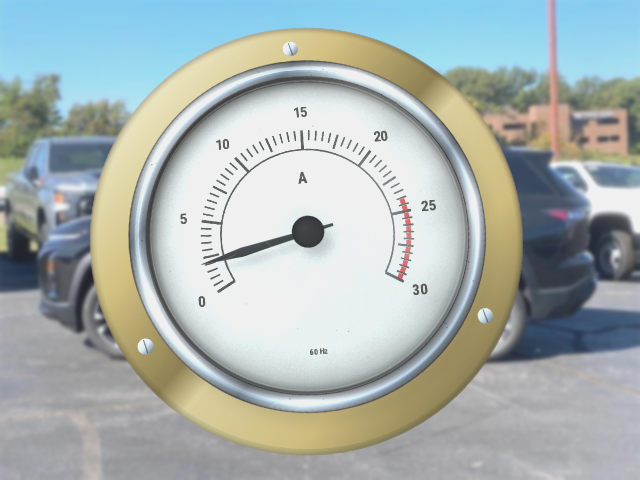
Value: 2A
